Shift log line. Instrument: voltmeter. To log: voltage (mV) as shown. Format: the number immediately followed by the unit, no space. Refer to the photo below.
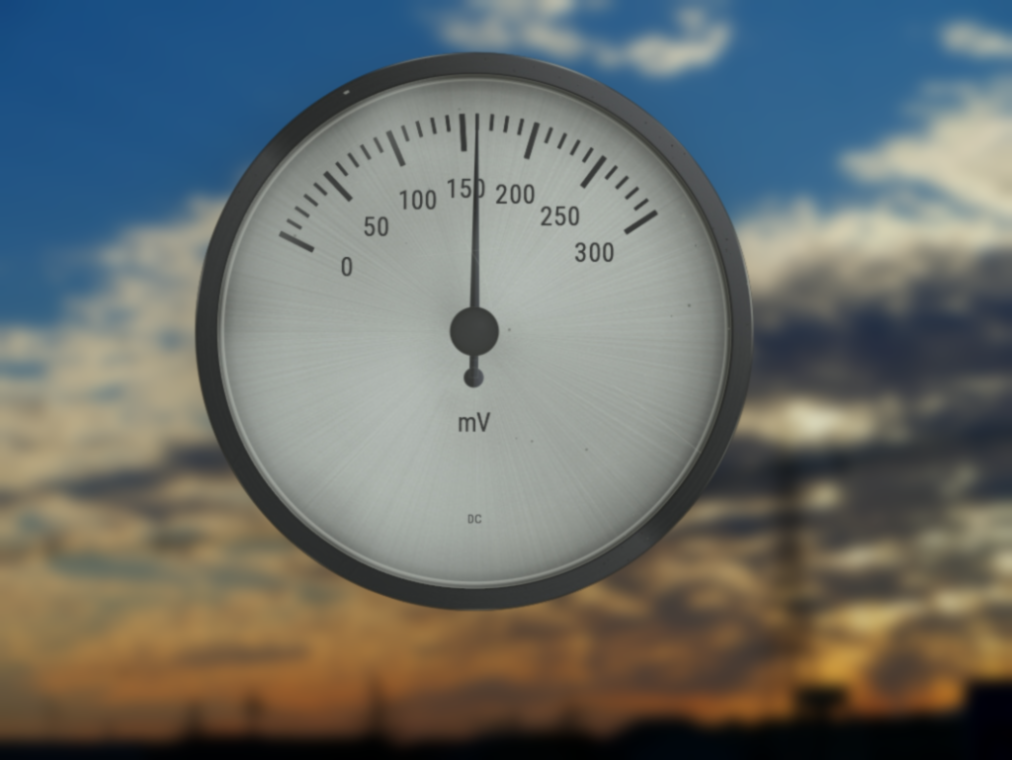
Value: 160mV
